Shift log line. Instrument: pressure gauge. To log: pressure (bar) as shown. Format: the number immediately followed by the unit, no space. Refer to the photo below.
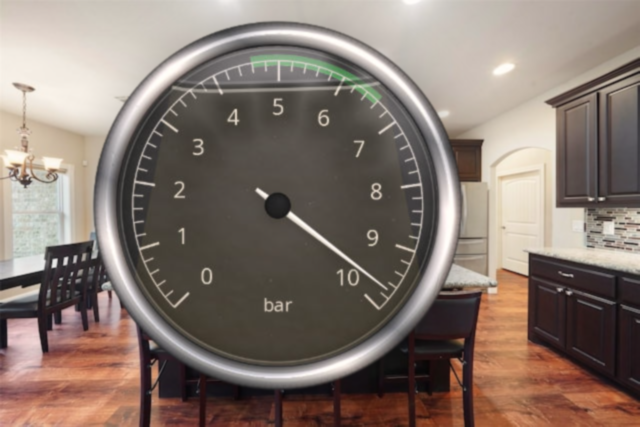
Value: 9.7bar
